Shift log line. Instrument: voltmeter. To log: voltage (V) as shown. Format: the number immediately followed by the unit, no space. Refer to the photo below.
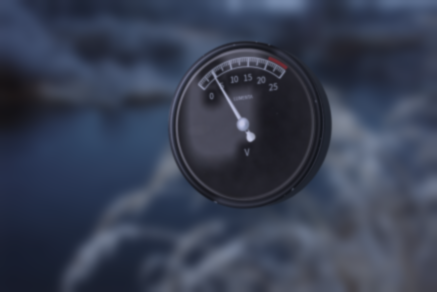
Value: 5V
